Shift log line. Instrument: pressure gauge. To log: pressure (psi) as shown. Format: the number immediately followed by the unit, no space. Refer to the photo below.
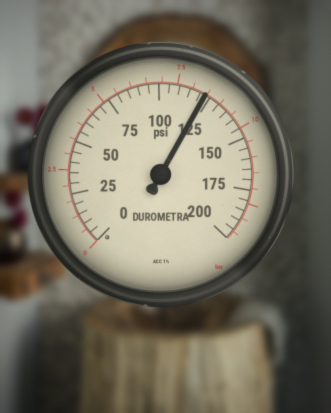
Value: 122.5psi
